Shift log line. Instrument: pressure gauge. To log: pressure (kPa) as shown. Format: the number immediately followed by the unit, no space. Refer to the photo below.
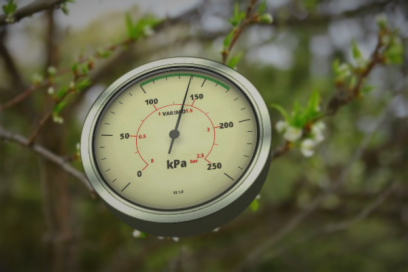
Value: 140kPa
